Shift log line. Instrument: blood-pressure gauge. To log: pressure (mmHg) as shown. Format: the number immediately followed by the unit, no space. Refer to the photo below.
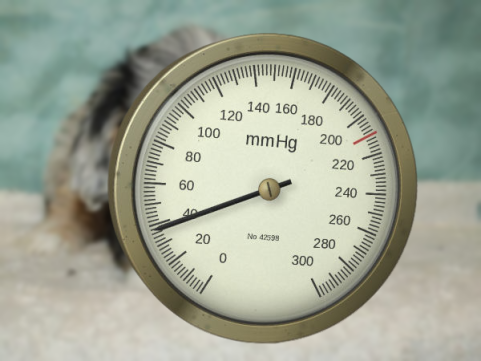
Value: 38mmHg
